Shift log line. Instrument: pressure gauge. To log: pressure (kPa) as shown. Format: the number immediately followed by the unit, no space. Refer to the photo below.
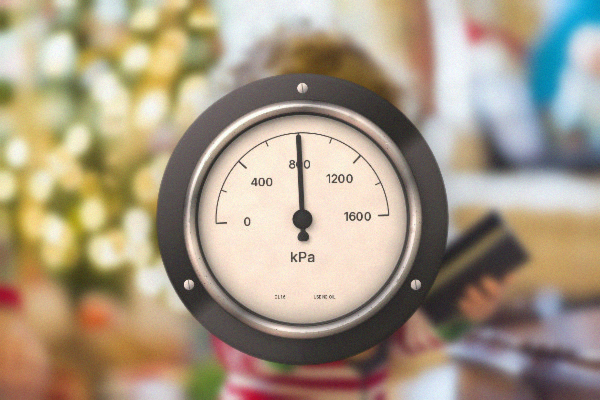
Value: 800kPa
